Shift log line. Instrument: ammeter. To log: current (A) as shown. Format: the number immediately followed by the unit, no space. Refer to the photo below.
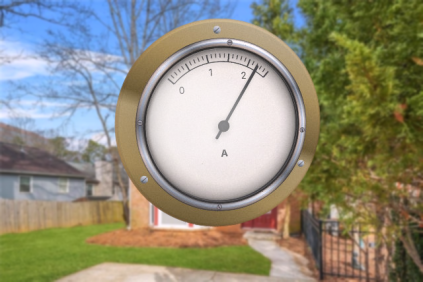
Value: 2.2A
